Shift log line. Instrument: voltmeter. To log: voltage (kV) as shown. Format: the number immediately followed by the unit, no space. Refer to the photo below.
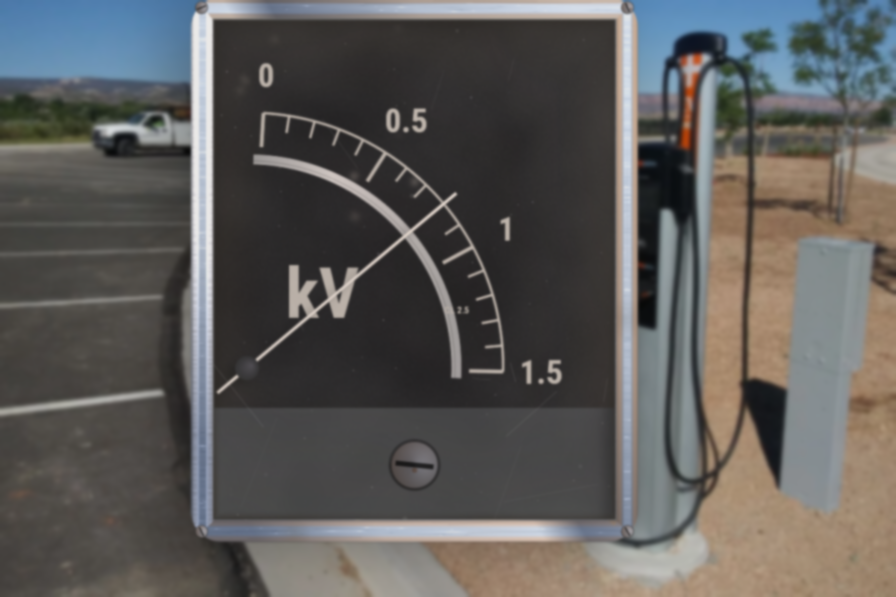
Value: 0.8kV
